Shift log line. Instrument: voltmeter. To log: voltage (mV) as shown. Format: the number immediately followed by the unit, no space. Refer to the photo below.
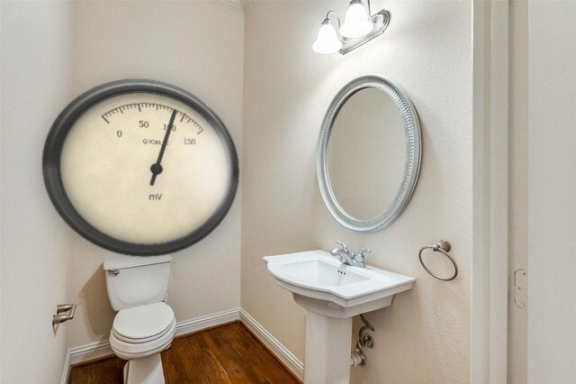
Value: 100mV
